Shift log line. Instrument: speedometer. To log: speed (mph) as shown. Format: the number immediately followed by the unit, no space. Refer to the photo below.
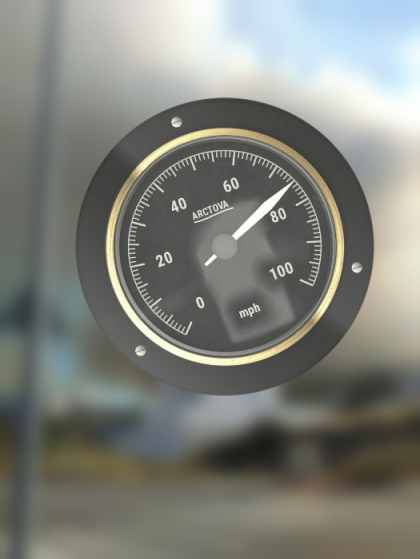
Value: 75mph
